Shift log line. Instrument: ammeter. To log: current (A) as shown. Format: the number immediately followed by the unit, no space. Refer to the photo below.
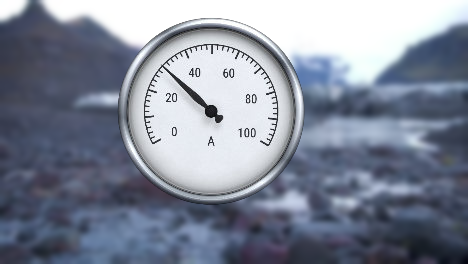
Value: 30A
